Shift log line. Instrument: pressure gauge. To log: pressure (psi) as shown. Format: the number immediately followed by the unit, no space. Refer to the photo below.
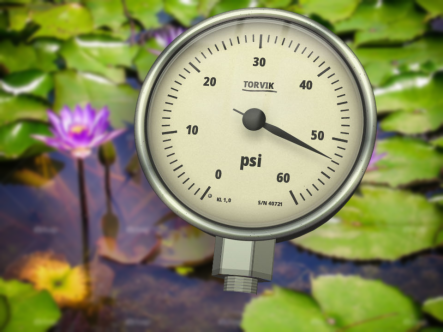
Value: 53psi
